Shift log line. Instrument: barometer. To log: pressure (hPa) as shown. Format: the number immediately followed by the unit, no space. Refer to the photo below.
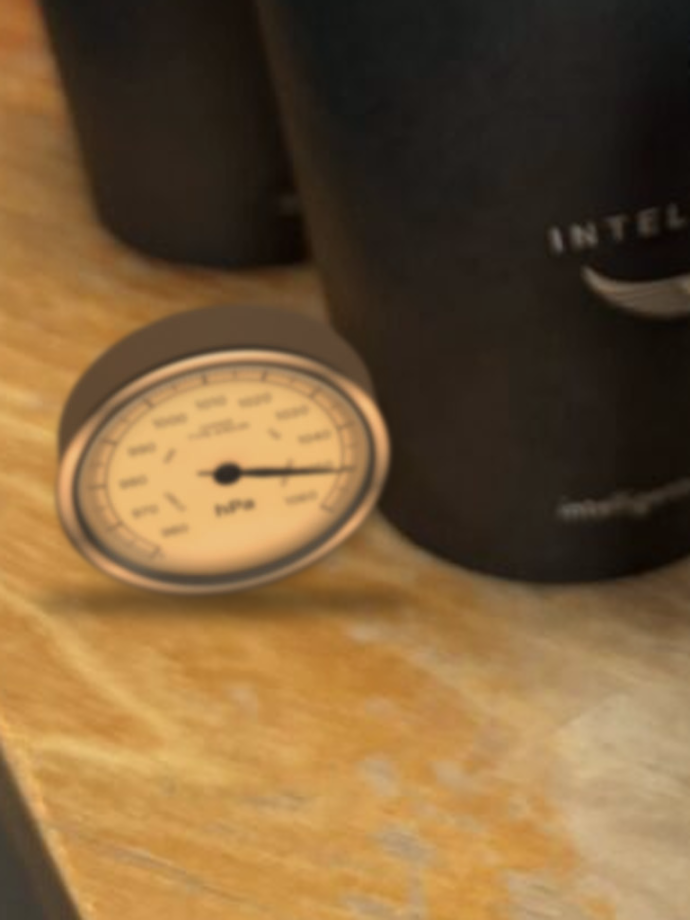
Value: 1050hPa
